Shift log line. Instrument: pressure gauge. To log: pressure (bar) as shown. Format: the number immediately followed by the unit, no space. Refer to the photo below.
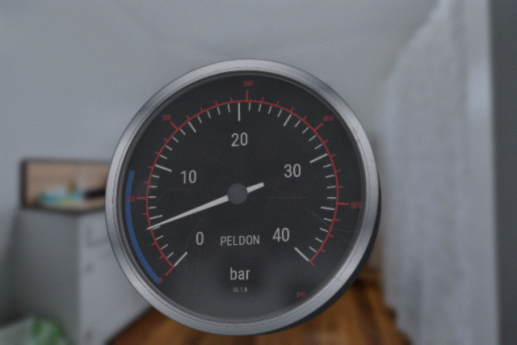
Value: 4bar
